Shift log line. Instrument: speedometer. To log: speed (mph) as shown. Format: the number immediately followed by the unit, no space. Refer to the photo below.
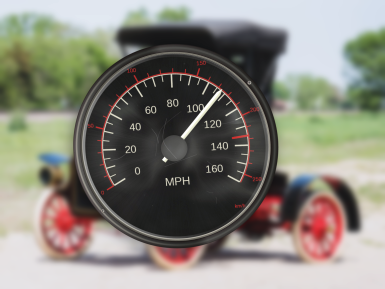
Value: 107.5mph
